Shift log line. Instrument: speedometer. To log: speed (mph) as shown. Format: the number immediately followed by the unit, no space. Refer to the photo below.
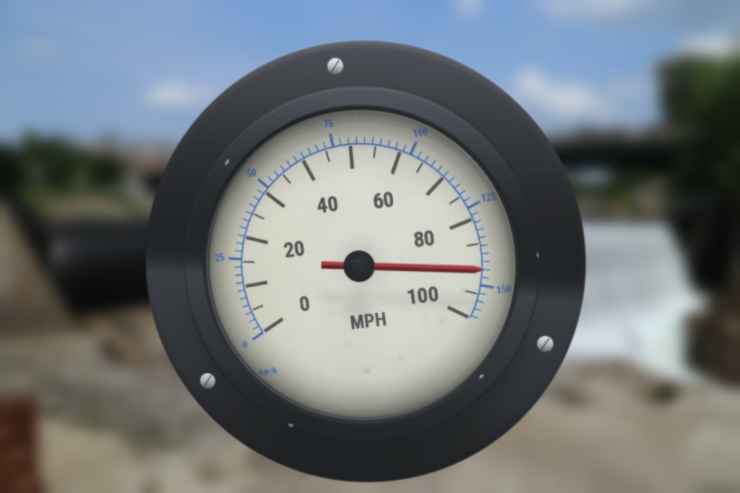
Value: 90mph
